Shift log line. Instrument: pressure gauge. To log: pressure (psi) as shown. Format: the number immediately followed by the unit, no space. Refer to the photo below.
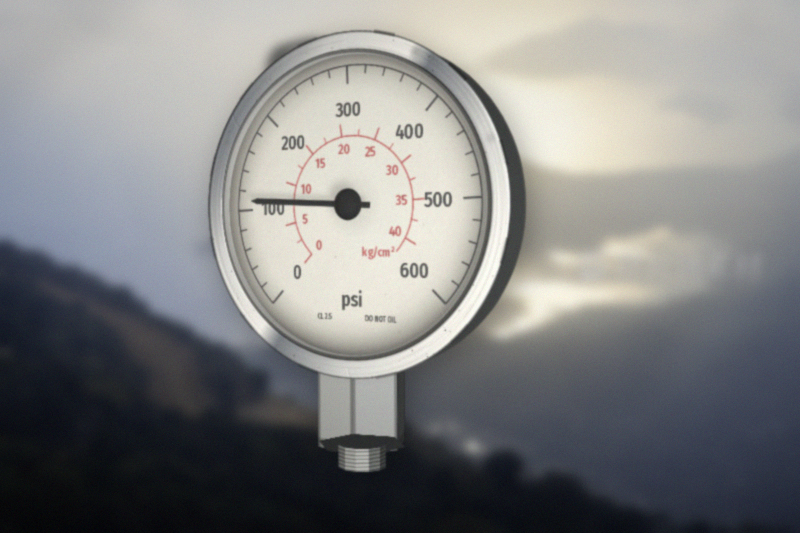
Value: 110psi
